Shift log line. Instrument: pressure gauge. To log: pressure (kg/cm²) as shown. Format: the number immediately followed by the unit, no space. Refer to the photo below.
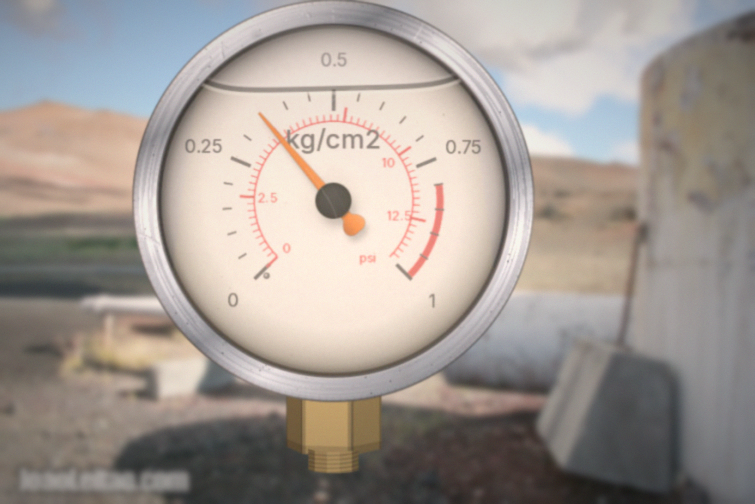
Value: 0.35kg/cm²
